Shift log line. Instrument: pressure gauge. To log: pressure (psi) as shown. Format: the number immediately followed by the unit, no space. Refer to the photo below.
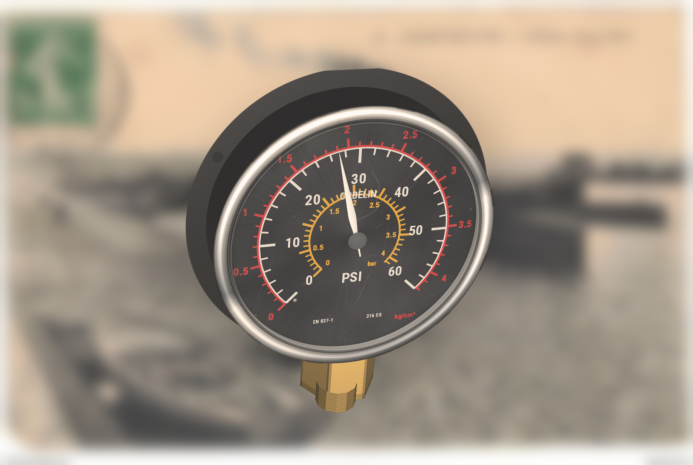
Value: 27psi
